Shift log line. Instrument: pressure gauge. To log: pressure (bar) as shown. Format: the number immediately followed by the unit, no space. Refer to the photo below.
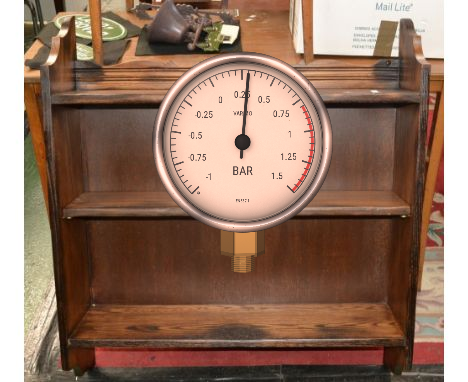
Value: 0.3bar
